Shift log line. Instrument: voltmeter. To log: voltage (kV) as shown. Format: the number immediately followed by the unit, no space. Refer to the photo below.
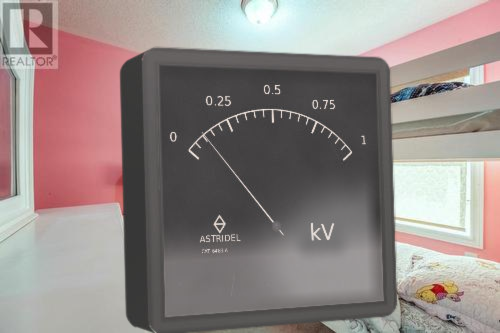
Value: 0.1kV
